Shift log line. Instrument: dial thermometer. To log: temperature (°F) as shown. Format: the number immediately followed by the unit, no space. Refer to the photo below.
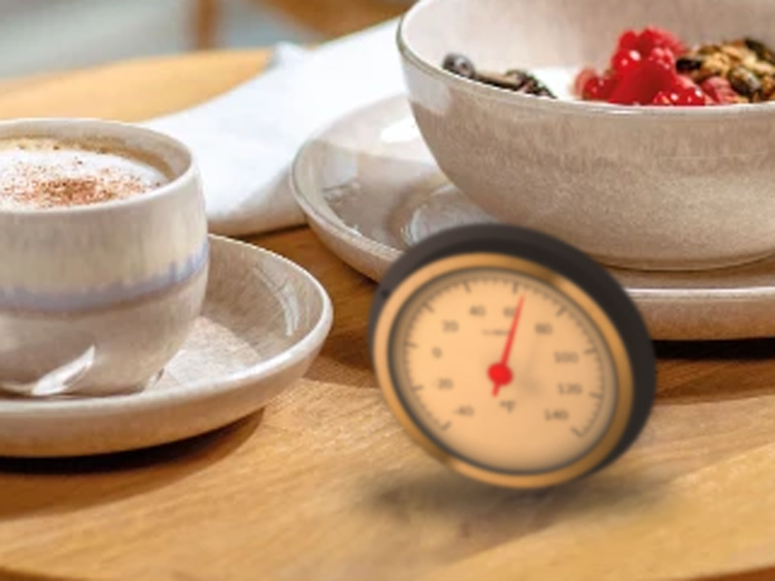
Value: 64°F
